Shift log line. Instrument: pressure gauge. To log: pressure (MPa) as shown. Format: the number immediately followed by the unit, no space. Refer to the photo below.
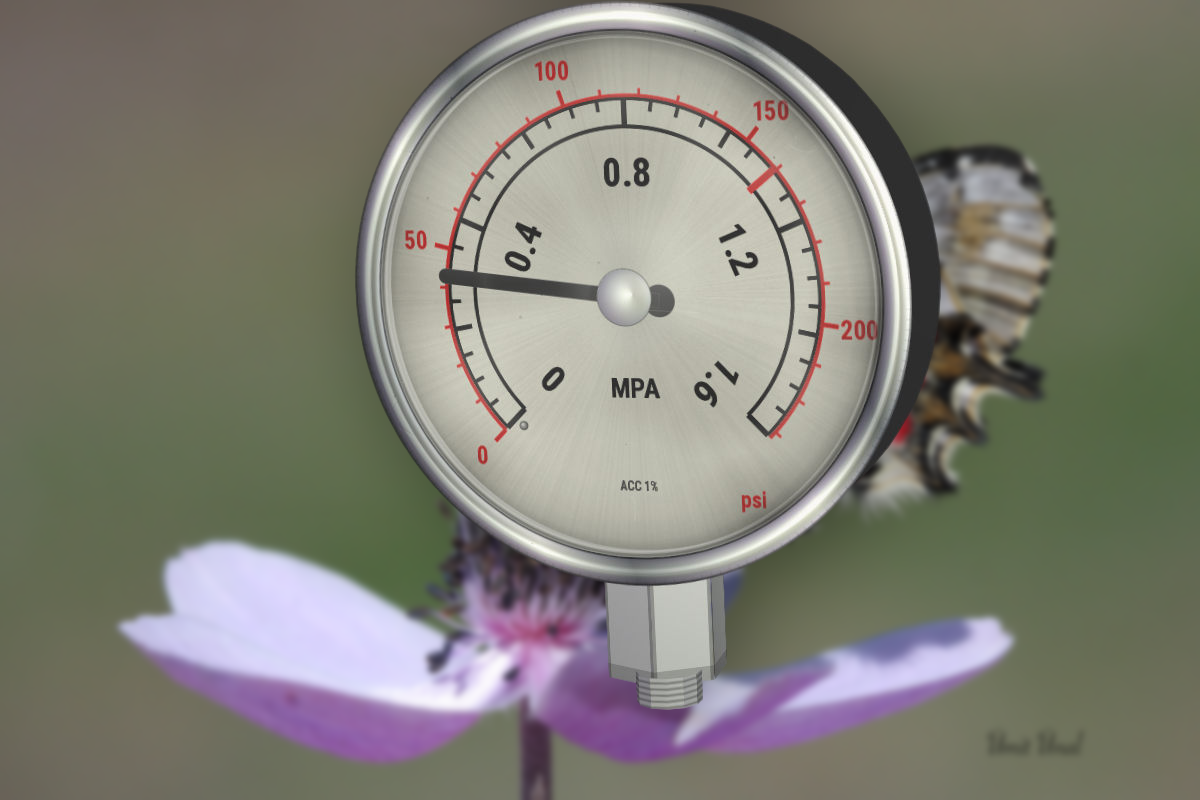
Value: 0.3MPa
